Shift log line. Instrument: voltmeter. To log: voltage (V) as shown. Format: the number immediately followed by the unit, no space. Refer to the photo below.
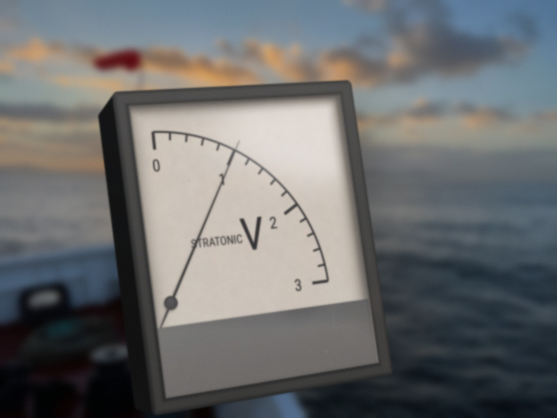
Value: 1V
